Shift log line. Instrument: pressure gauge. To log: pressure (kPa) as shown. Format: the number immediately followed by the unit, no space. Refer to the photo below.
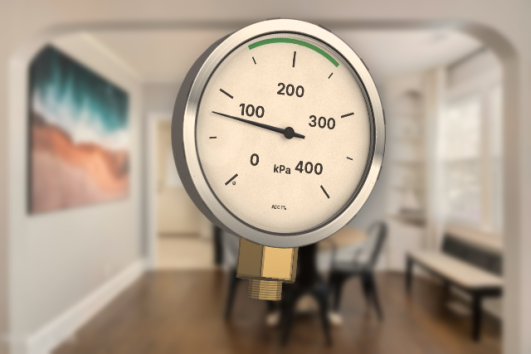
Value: 75kPa
